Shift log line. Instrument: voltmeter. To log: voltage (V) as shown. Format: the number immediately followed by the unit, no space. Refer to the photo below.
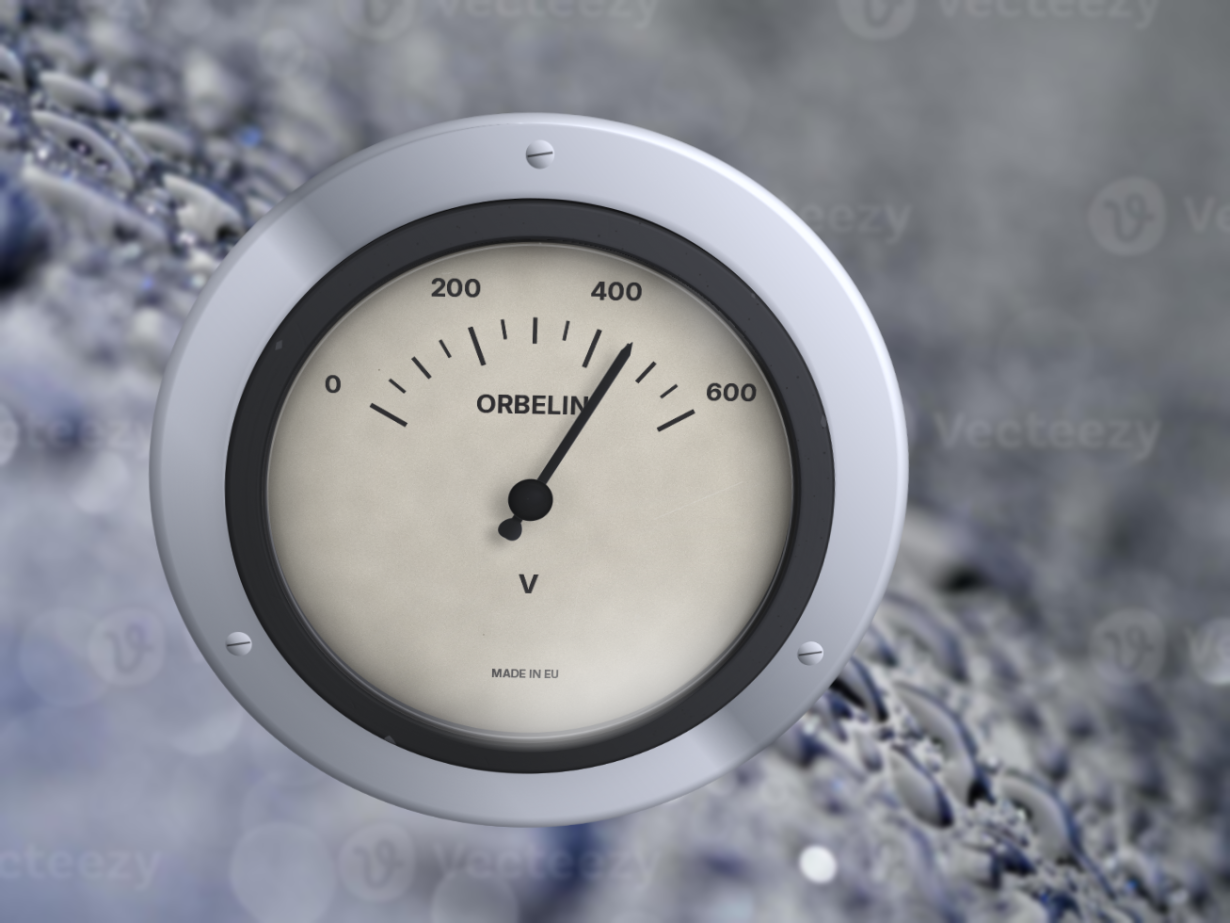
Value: 450V
